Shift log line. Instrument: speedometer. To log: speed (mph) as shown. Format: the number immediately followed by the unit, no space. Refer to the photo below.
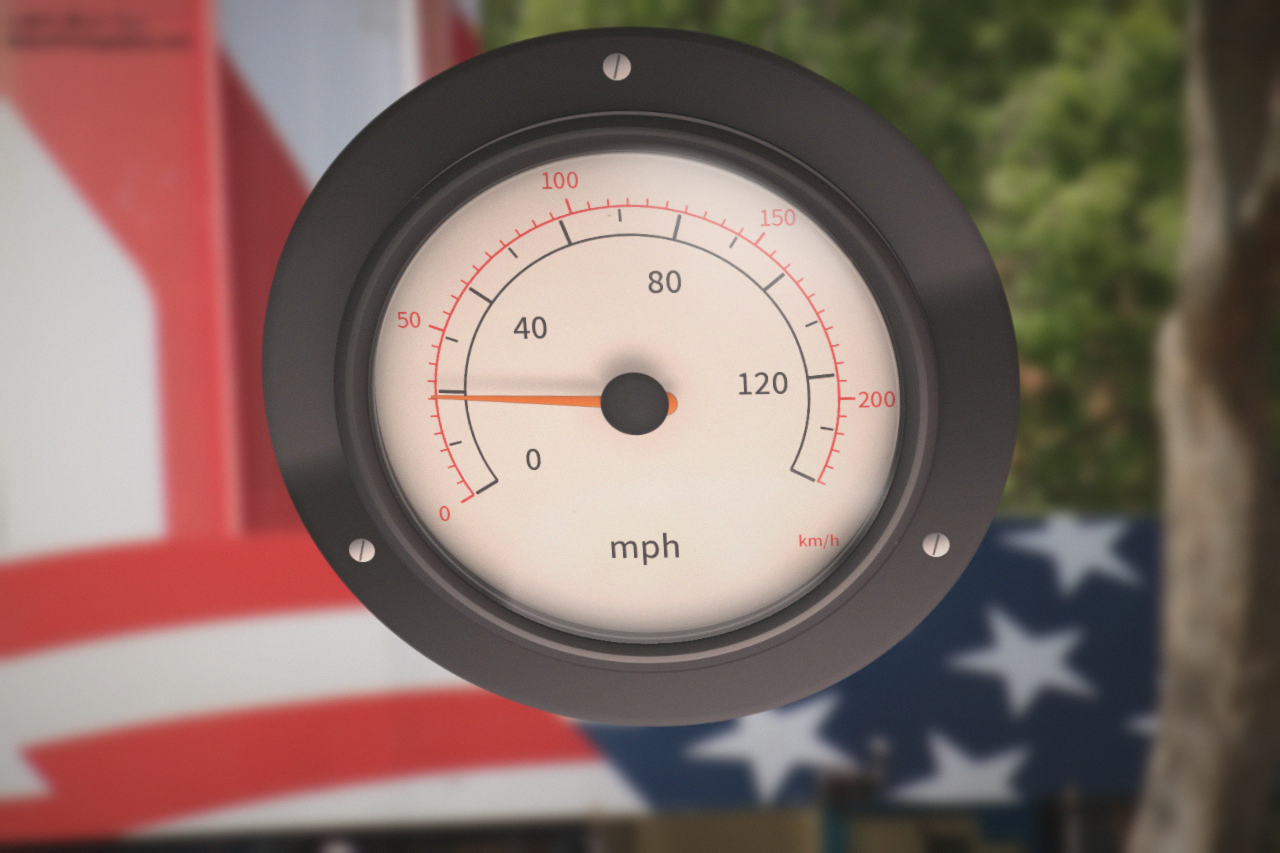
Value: 20mph
